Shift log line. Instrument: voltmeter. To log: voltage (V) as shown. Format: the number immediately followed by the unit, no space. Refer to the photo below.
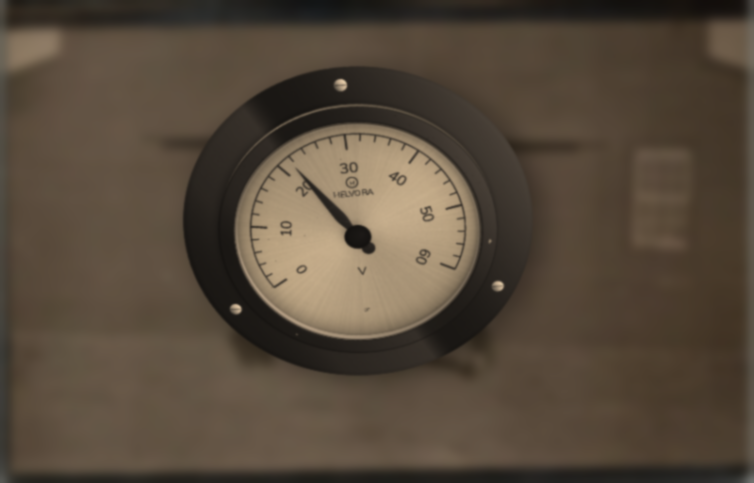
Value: 22V
